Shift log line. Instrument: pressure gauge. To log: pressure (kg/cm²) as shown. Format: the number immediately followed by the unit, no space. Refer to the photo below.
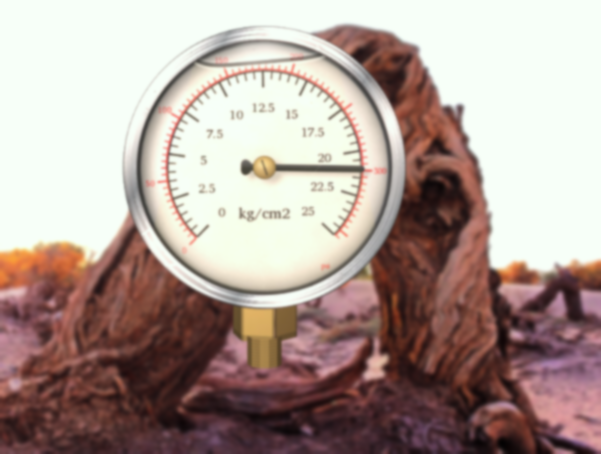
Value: 21kg/cm²
